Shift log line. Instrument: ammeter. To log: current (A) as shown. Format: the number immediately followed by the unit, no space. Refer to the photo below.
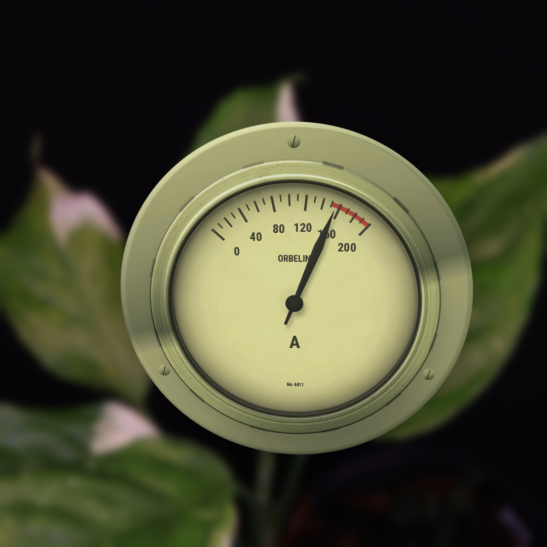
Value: 155A
